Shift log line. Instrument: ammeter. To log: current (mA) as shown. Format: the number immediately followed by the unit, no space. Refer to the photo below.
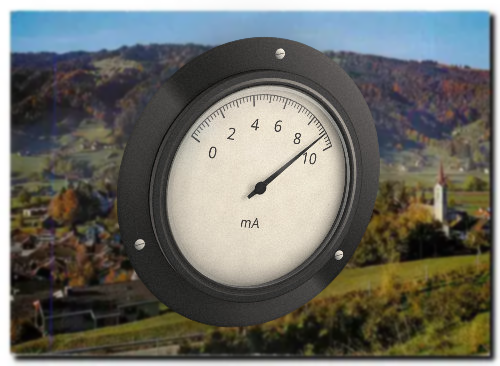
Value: 9mA
